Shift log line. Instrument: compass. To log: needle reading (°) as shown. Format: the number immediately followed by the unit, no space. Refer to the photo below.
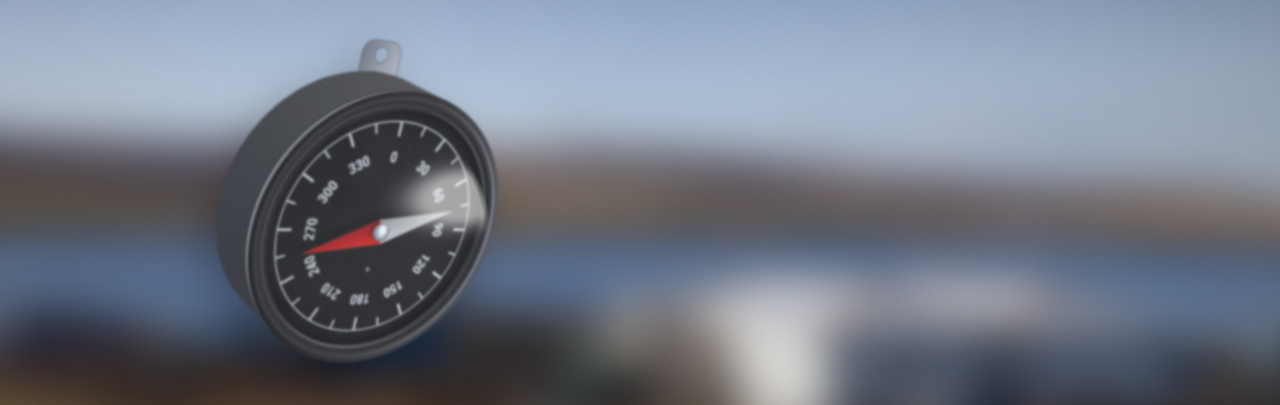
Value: 255°
